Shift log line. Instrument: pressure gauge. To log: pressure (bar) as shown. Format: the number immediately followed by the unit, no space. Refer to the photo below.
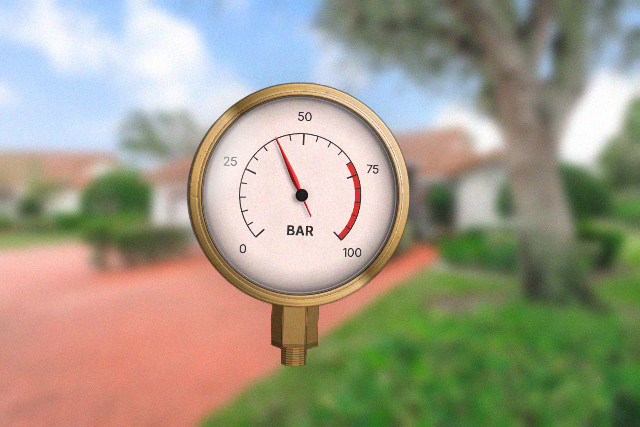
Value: 40bar
